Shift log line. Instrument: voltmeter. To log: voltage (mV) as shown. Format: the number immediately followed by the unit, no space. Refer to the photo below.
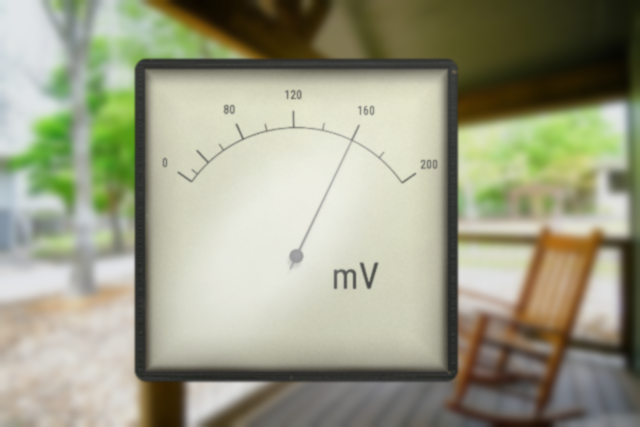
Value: 160mV
